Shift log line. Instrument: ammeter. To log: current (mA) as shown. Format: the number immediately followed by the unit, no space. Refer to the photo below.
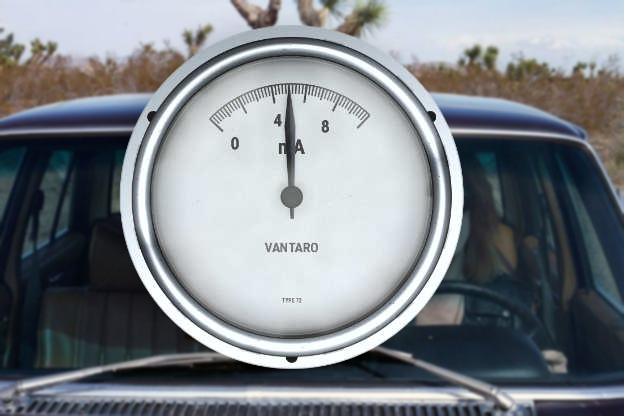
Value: 5mA
